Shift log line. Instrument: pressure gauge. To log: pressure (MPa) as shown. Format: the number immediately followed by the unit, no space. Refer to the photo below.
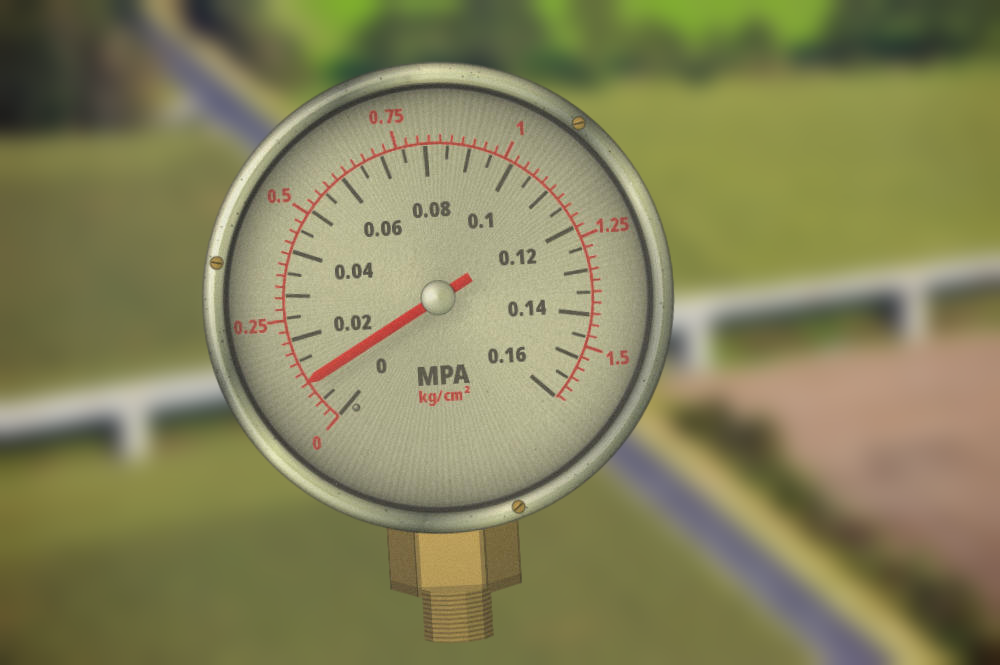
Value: 0.01MPa
